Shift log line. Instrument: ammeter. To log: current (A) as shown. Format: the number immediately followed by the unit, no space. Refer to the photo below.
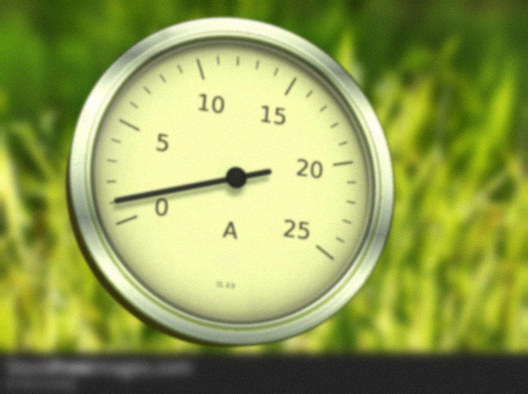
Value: 1A
